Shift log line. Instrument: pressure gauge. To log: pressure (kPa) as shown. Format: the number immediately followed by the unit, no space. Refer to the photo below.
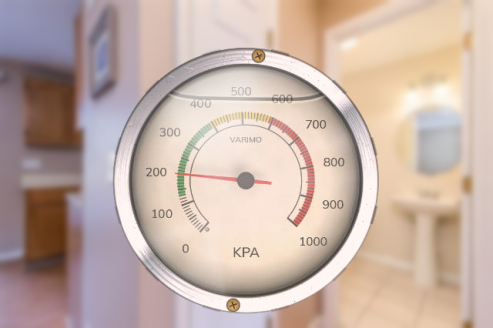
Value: 200kPa
